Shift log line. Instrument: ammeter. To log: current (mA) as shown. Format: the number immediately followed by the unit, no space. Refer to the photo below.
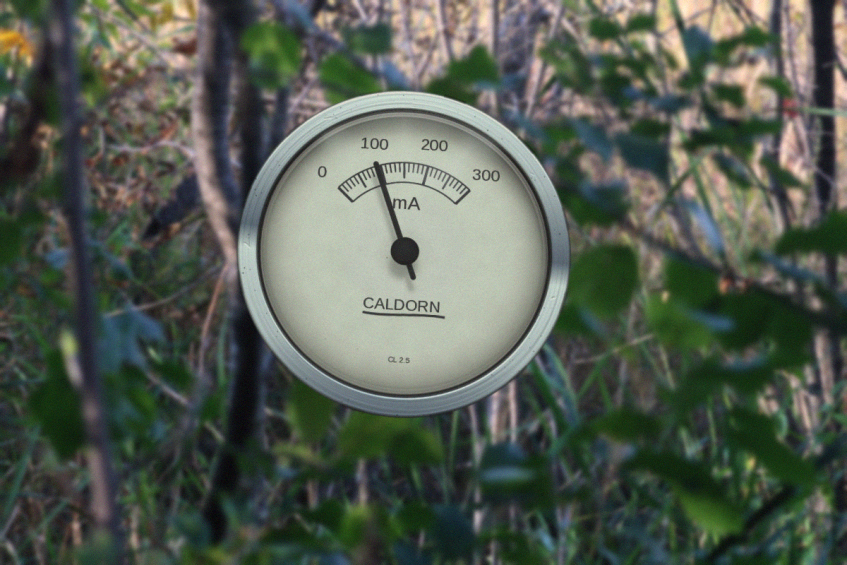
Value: 90mA
